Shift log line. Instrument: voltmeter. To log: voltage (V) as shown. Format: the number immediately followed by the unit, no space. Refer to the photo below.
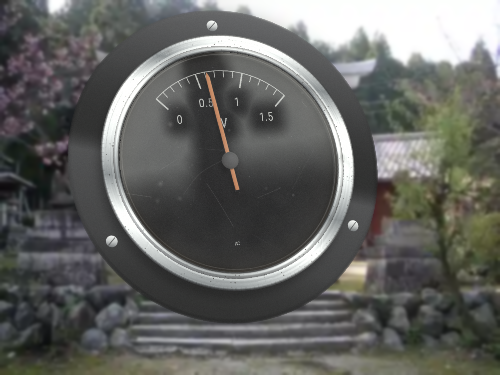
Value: 0.6V
